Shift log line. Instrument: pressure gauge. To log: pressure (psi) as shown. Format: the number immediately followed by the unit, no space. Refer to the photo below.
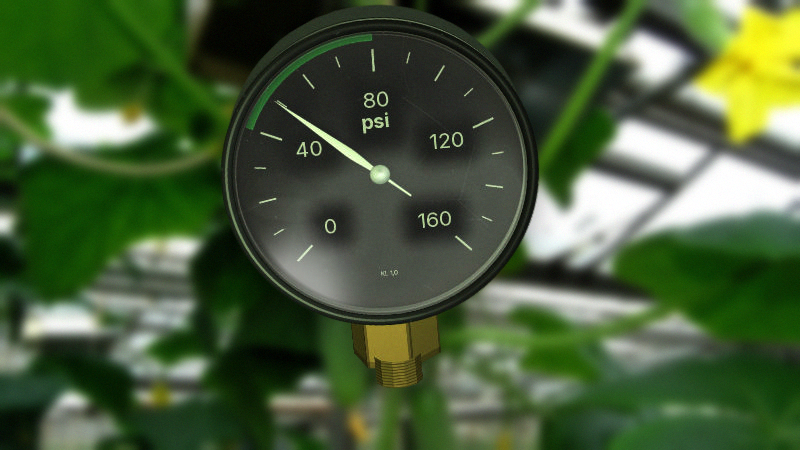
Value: 50psi
